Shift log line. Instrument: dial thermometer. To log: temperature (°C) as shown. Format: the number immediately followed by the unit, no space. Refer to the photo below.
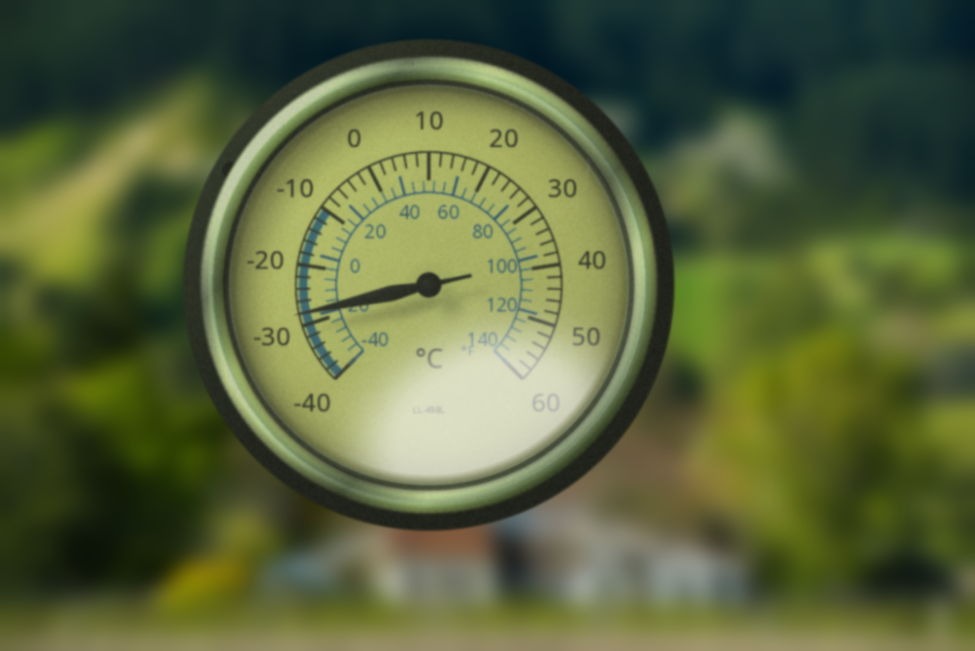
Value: -28°C
